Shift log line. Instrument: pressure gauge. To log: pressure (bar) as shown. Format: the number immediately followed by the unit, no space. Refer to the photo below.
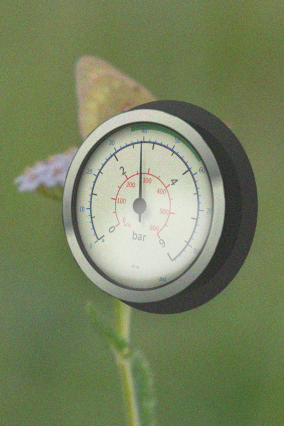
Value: 2.75bar
